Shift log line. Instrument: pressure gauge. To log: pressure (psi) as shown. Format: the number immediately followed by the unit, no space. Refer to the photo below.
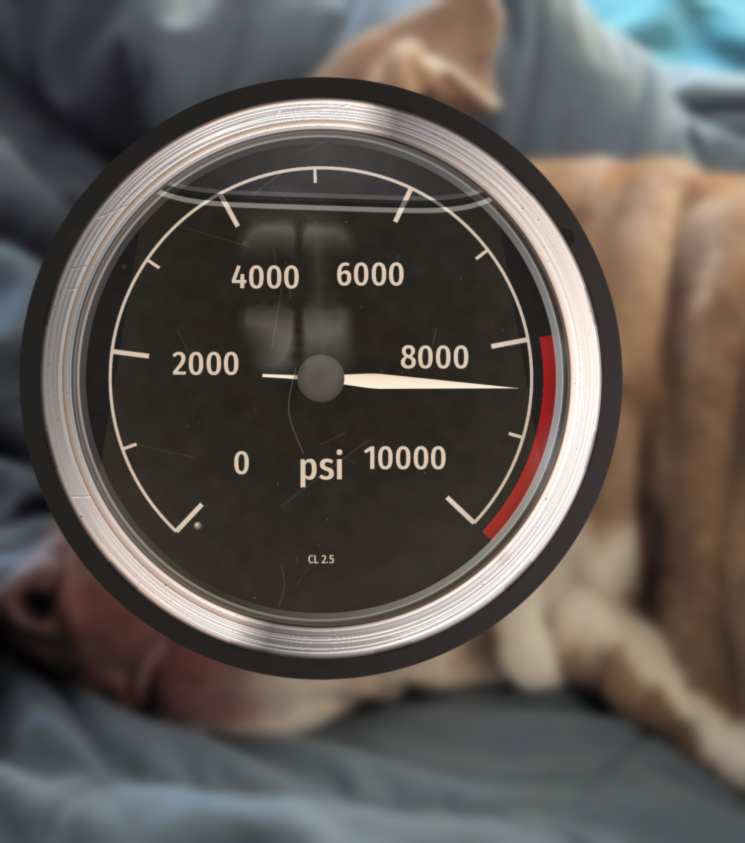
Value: 8500psi
